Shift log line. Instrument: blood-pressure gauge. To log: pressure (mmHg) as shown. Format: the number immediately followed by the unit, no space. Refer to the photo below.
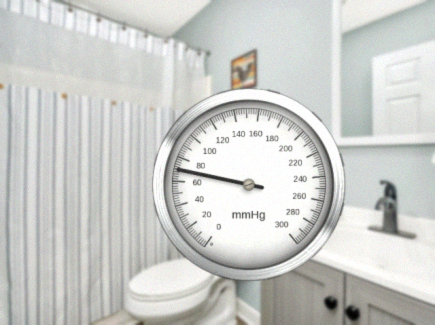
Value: 70mmHg
